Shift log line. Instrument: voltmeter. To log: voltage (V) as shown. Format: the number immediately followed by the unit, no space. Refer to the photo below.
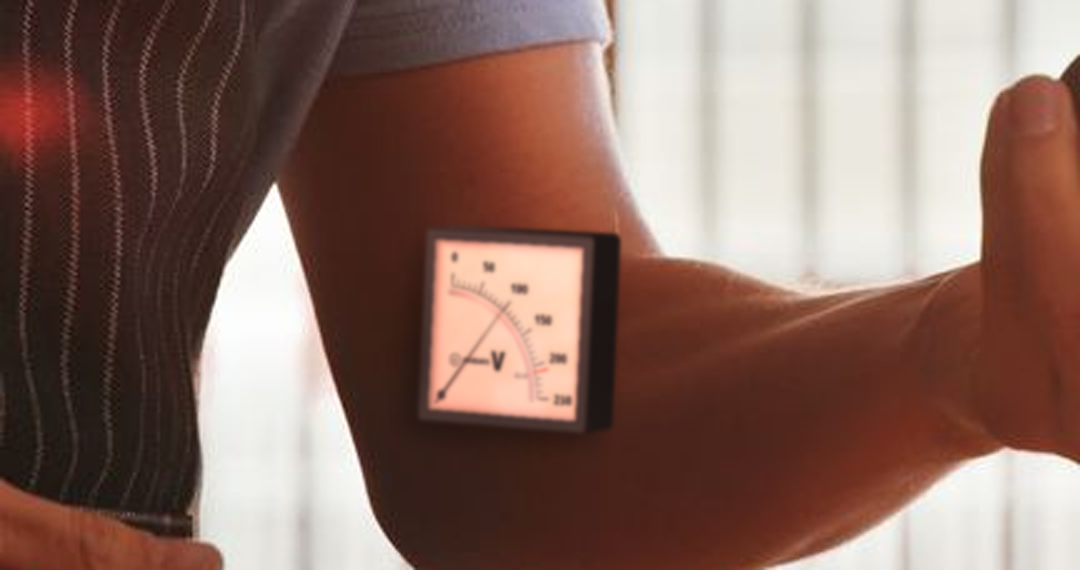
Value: 100V
